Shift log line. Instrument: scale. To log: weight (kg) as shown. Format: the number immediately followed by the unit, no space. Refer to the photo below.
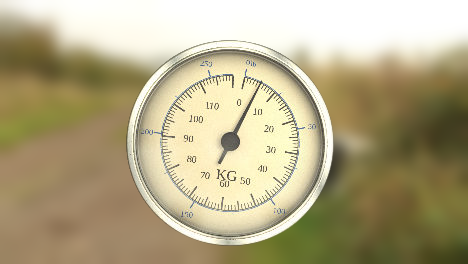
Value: 5kg
